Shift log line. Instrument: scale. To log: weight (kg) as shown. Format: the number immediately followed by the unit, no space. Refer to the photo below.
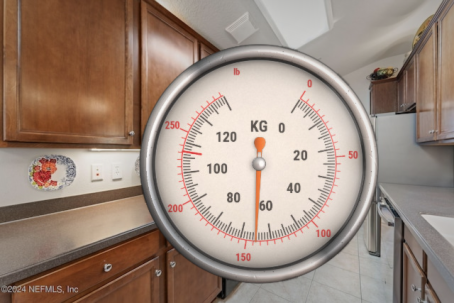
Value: 65kg
